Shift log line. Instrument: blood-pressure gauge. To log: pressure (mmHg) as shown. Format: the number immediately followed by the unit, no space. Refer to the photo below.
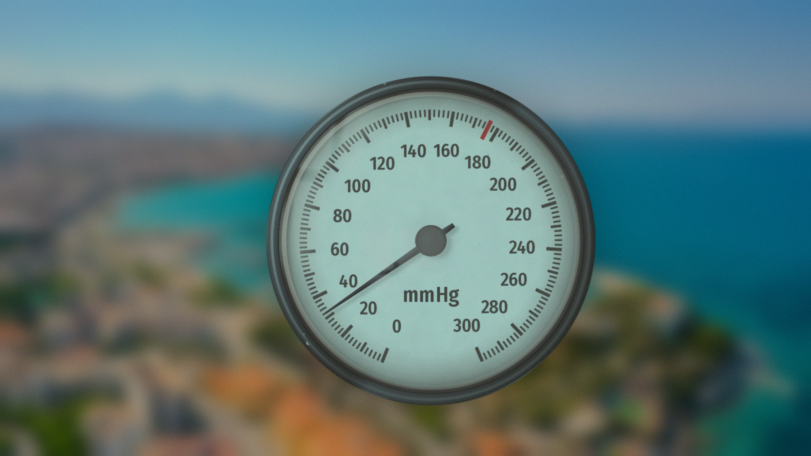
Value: 32mmHg
